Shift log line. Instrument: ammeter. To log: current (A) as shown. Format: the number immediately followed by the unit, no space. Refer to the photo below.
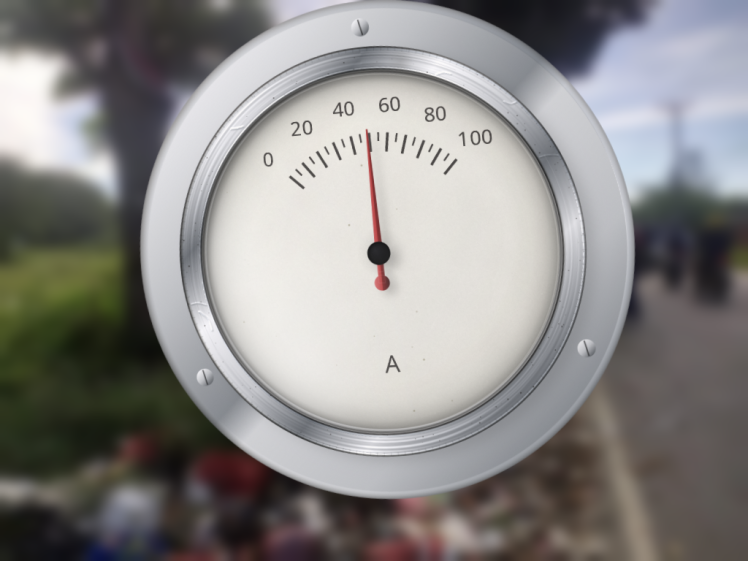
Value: 50A
